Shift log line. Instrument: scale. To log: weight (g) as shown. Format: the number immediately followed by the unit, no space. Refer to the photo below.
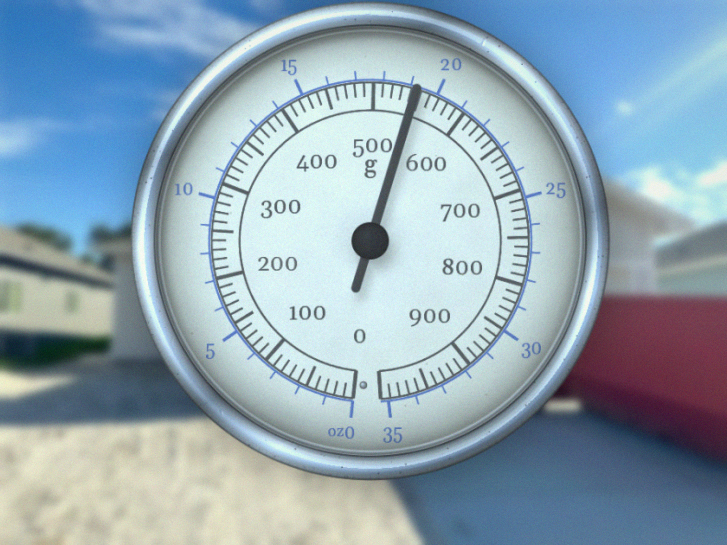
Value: 545g
